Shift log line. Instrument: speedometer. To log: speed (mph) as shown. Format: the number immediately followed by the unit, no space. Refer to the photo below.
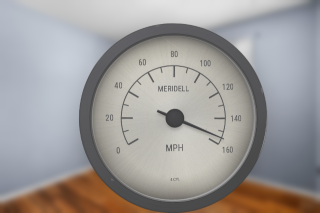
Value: 155mph
